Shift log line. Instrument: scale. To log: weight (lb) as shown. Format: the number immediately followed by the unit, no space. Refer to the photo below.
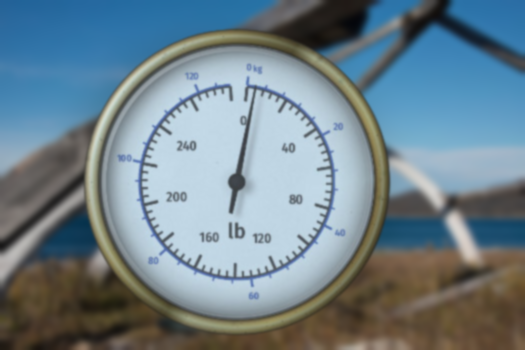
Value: 4lb
